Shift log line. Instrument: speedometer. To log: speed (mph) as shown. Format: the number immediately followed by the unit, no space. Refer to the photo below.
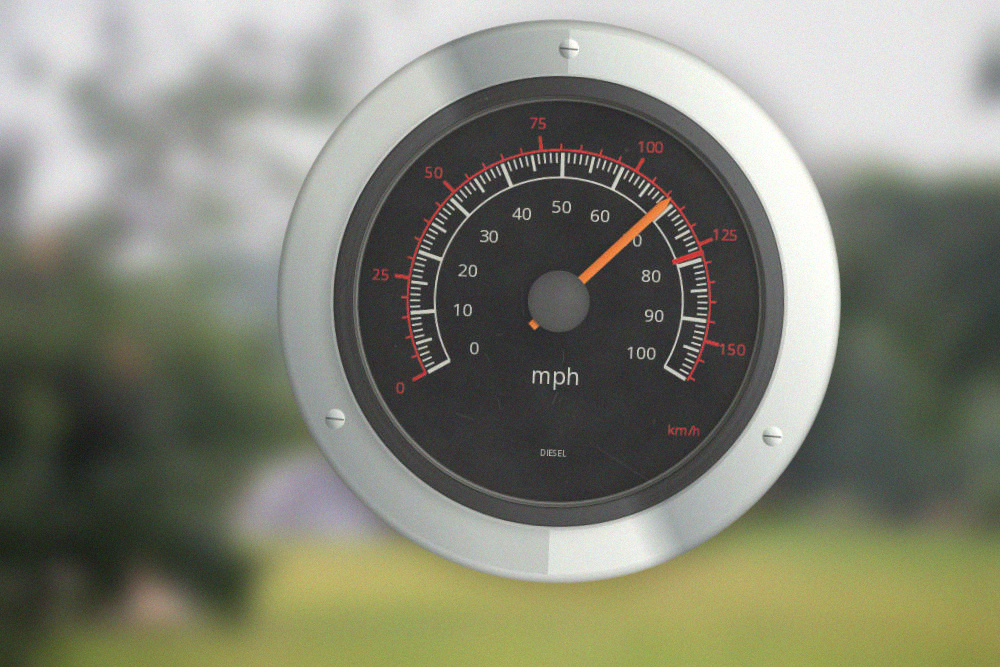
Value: 69mph
